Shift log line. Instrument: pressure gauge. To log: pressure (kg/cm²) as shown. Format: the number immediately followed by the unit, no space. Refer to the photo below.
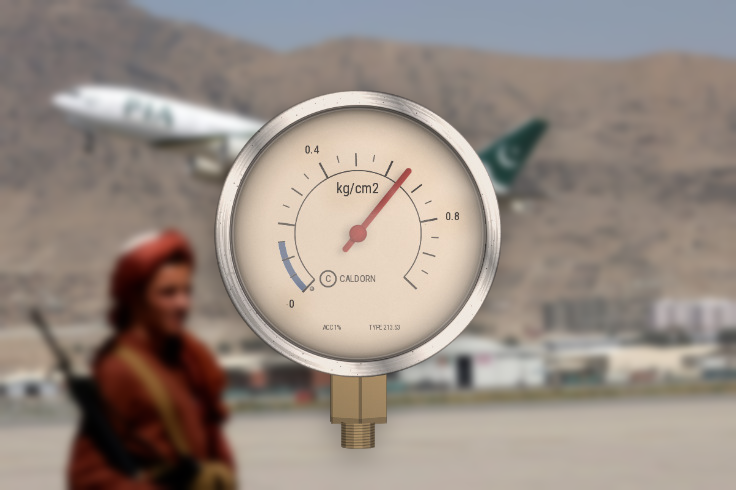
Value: 0.65kg/cm²
